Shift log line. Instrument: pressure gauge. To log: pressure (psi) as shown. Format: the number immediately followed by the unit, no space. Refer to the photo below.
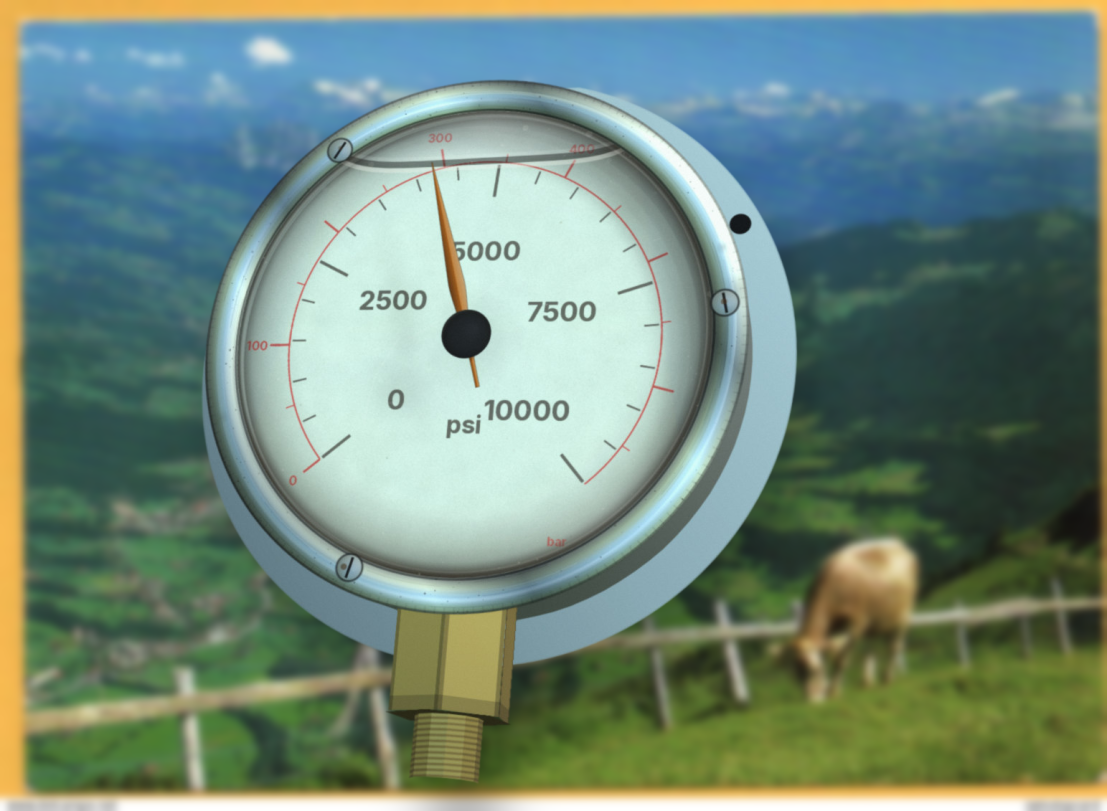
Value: 4250psi
